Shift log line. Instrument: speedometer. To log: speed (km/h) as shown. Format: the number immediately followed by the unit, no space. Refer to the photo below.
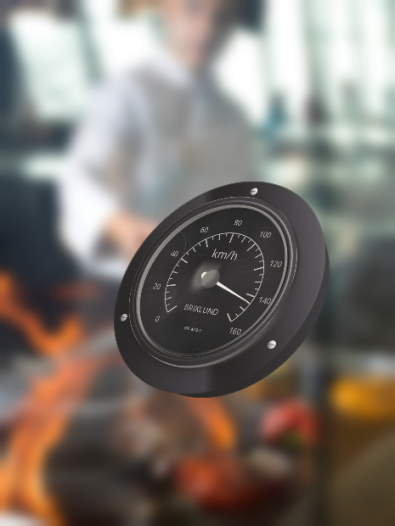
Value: 145km/h
